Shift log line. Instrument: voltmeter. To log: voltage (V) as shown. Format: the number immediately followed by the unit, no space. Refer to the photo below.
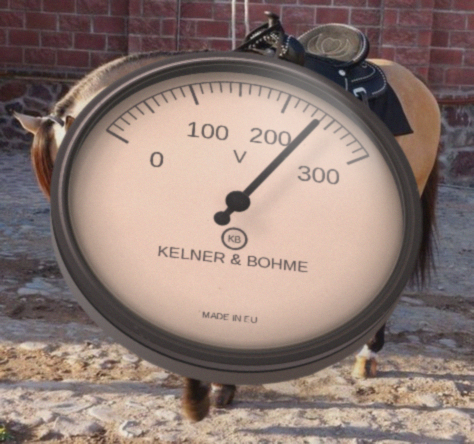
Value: 240V
